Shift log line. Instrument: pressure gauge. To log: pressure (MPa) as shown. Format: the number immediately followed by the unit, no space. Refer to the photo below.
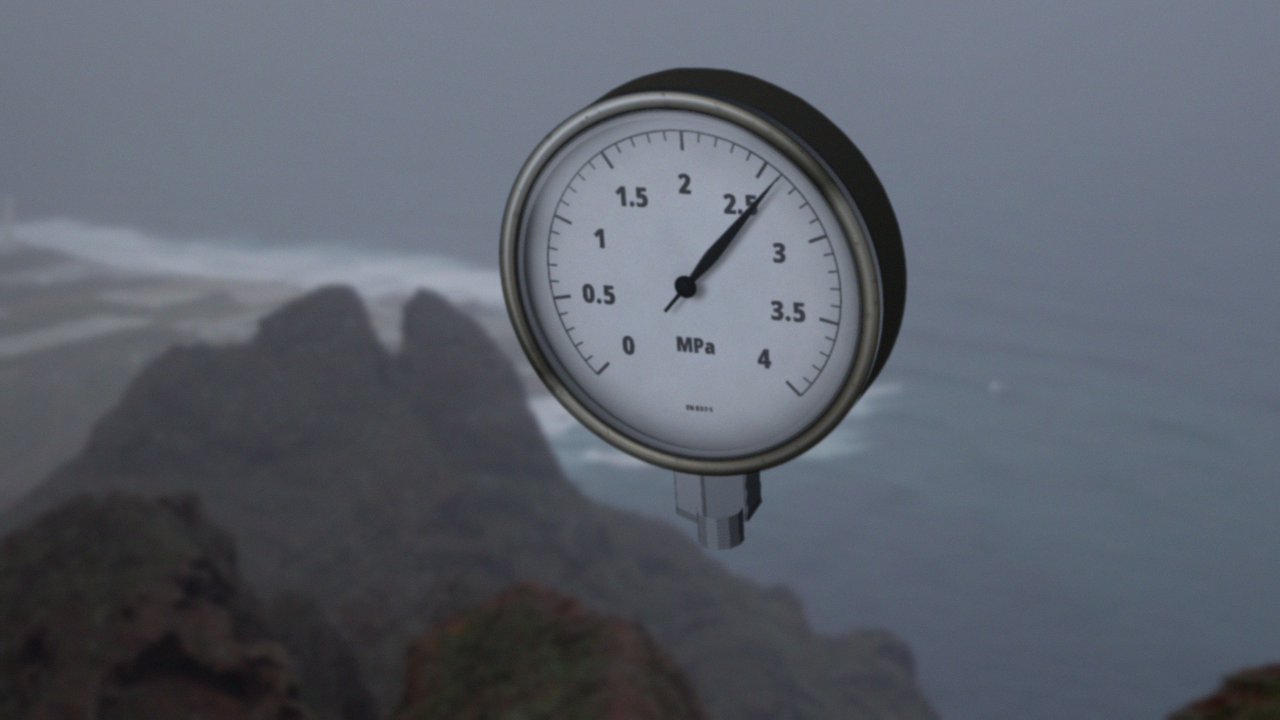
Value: 2.6MPa
